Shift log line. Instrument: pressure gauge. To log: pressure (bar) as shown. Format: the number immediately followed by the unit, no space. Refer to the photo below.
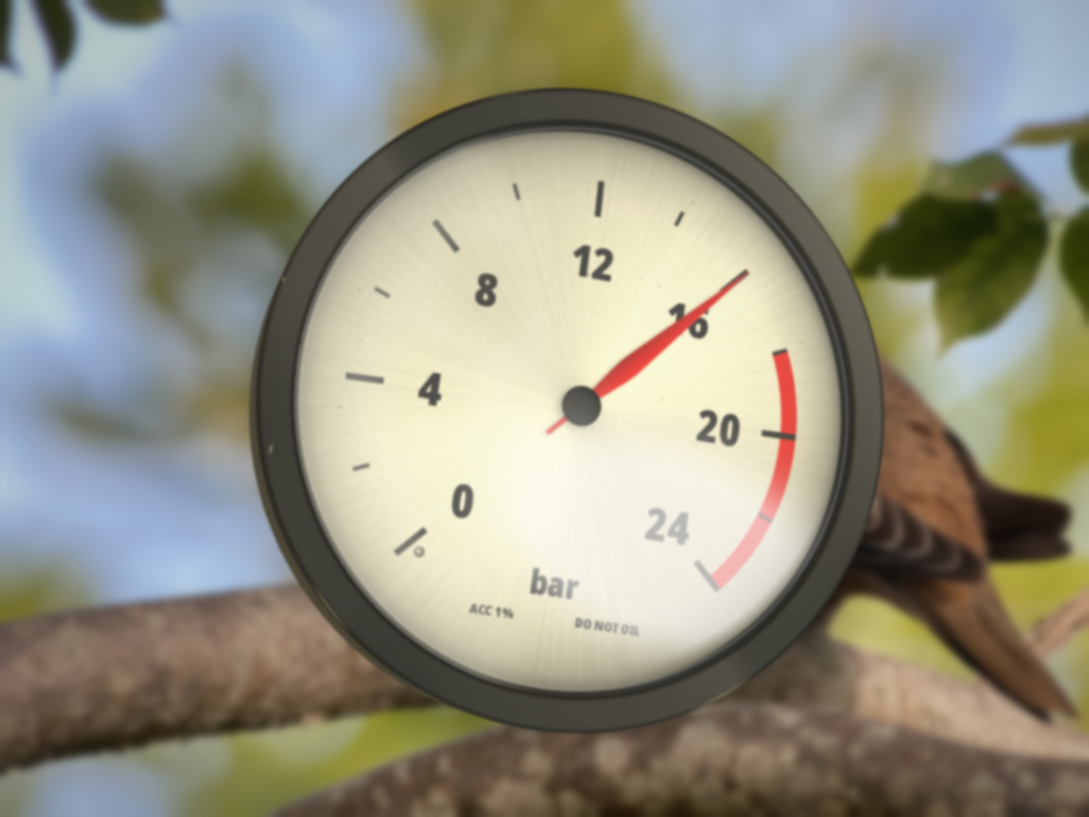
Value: 16bar
